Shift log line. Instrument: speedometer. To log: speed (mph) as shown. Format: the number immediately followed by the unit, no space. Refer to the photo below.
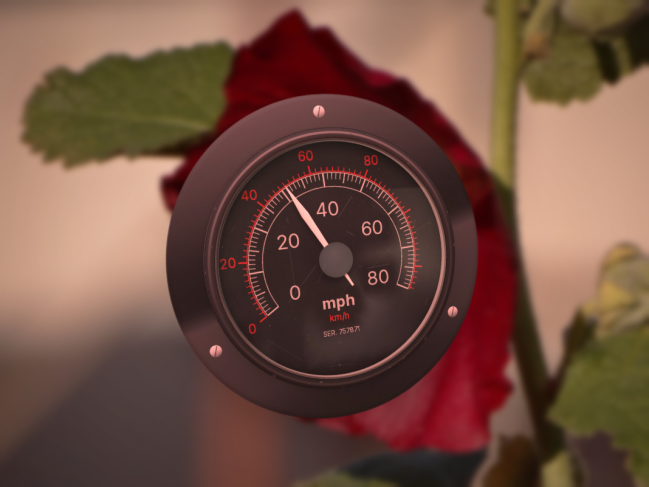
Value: 31mph
